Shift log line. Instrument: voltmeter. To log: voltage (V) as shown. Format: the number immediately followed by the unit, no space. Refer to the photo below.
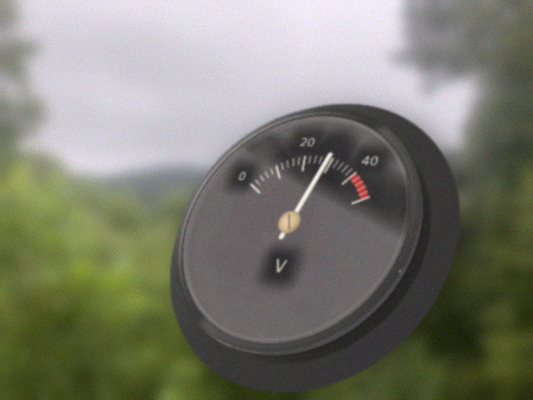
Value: 30V
